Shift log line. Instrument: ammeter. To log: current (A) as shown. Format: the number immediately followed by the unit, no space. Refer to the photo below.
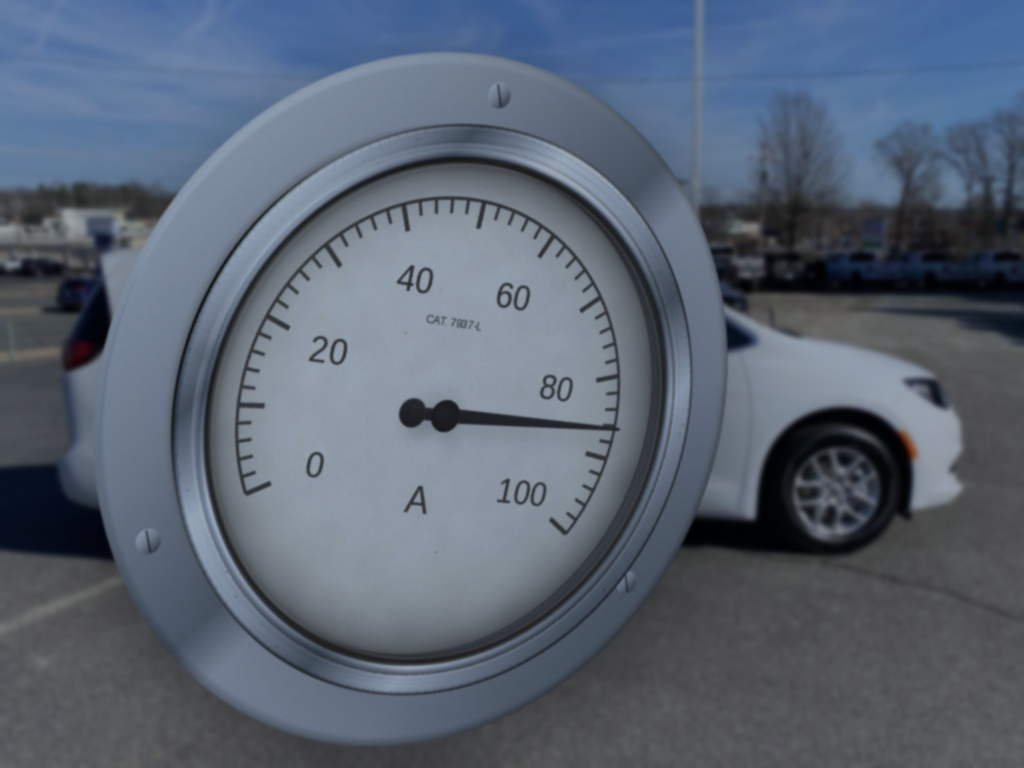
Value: 86A
